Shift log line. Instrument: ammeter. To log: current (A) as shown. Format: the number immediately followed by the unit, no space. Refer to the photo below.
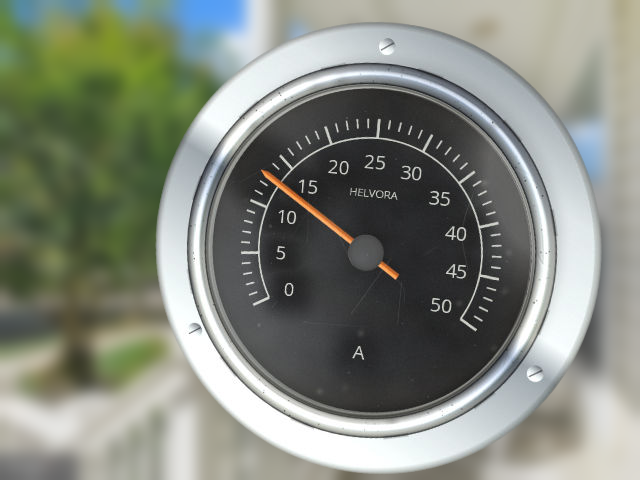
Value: 13A
